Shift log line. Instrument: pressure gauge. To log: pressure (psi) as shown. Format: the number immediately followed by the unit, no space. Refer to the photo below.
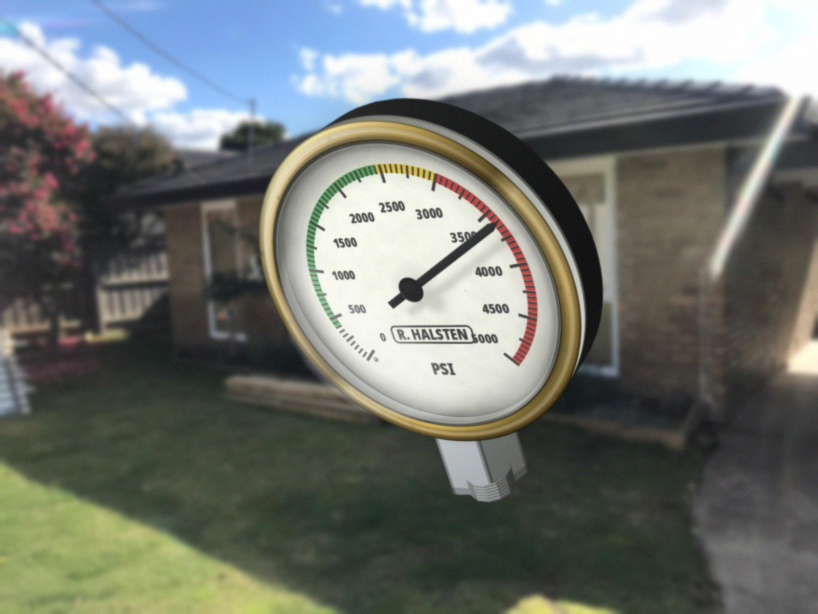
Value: 3600psi
